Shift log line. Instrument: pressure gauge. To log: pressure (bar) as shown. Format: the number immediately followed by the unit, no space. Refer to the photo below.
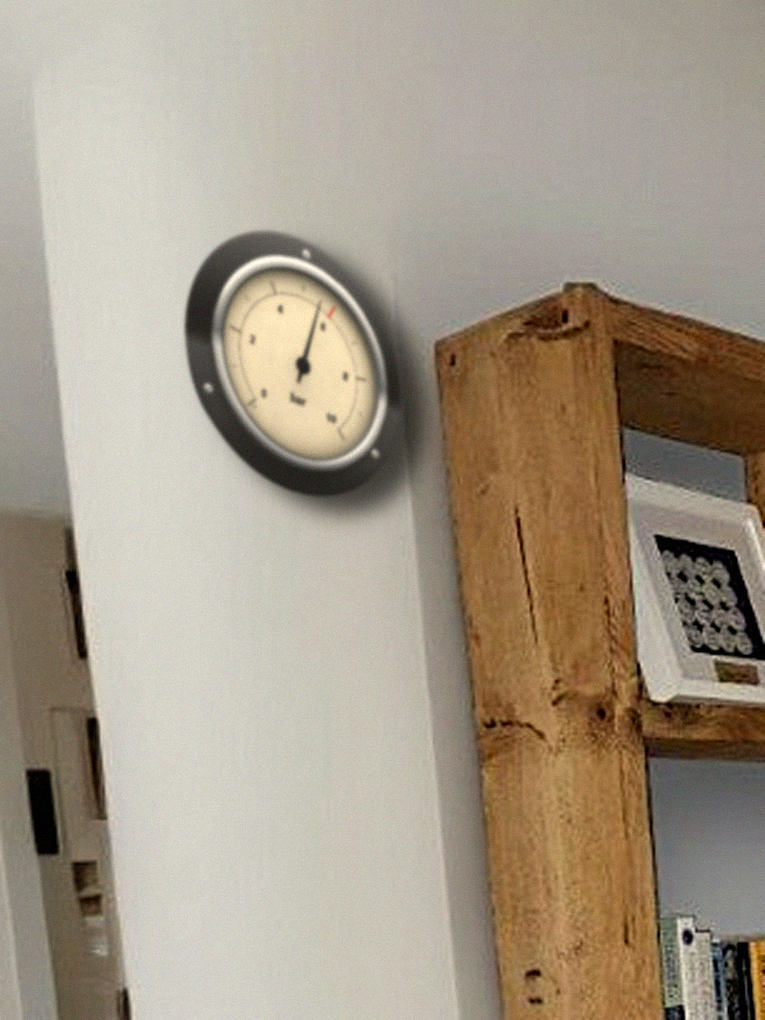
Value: 5.5bar
